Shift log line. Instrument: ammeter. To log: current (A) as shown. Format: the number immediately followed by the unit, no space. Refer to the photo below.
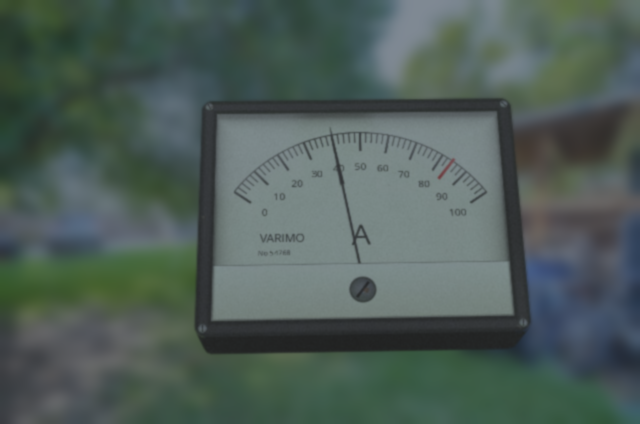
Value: 40A
